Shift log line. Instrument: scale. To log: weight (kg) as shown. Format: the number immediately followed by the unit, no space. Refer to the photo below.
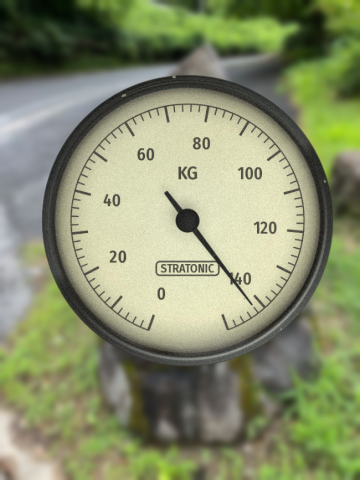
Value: 142kg
